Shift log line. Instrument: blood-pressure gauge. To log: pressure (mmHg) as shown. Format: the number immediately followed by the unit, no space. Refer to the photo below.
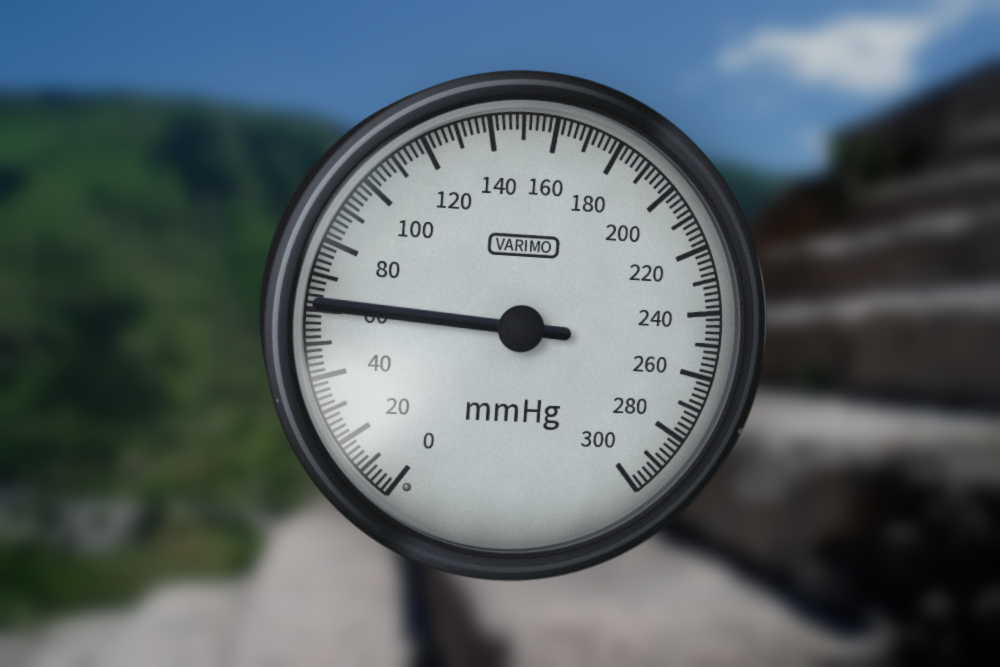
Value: 62mmHg
